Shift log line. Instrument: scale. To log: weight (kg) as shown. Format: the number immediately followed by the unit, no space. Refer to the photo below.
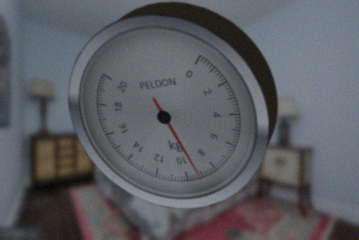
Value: 9kg
